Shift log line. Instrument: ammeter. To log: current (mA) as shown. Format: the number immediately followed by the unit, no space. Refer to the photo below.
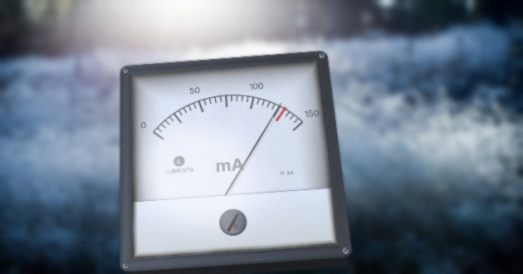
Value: 125mA
